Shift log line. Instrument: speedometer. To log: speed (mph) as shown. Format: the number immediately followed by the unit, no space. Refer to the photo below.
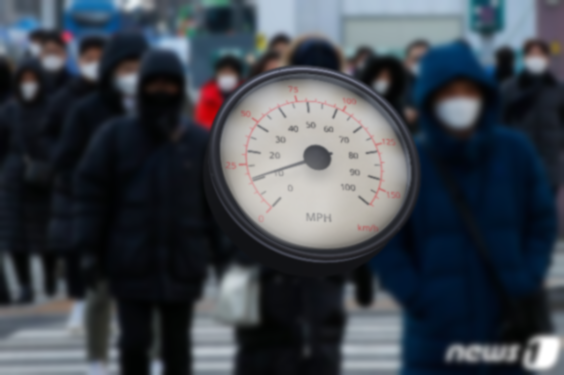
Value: 10mph
